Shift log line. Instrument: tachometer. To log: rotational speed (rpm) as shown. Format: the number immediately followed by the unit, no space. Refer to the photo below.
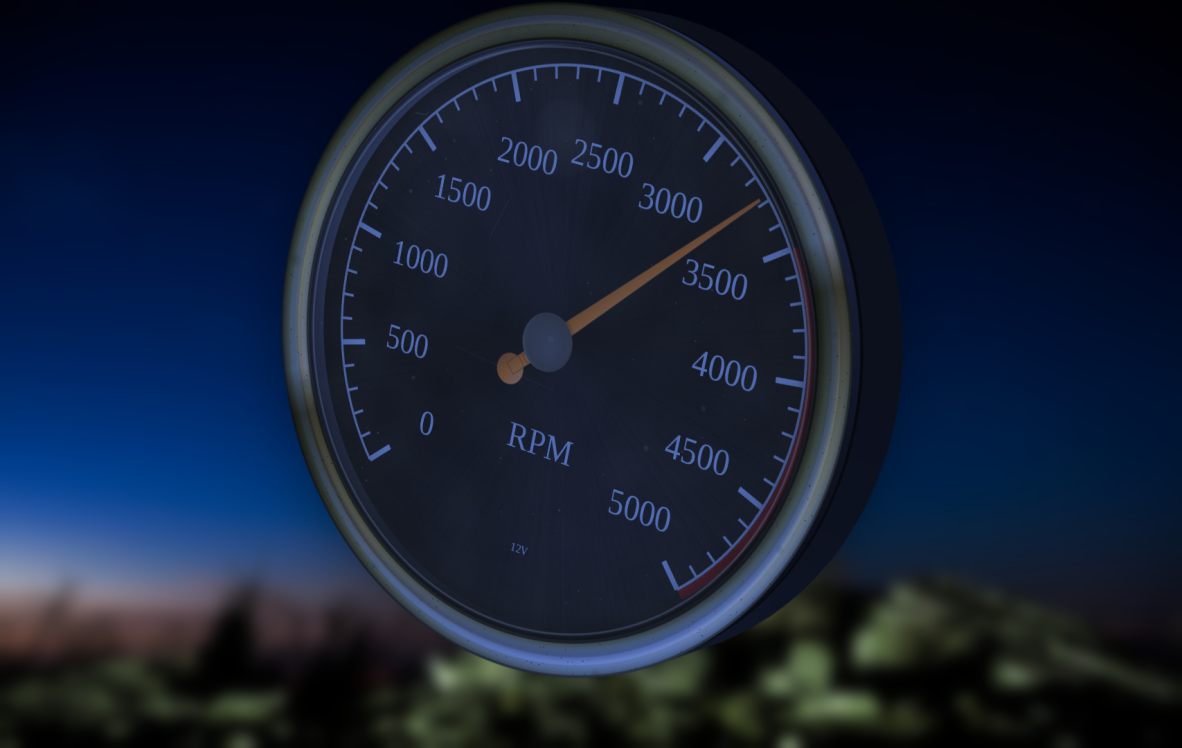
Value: 3300rpm
